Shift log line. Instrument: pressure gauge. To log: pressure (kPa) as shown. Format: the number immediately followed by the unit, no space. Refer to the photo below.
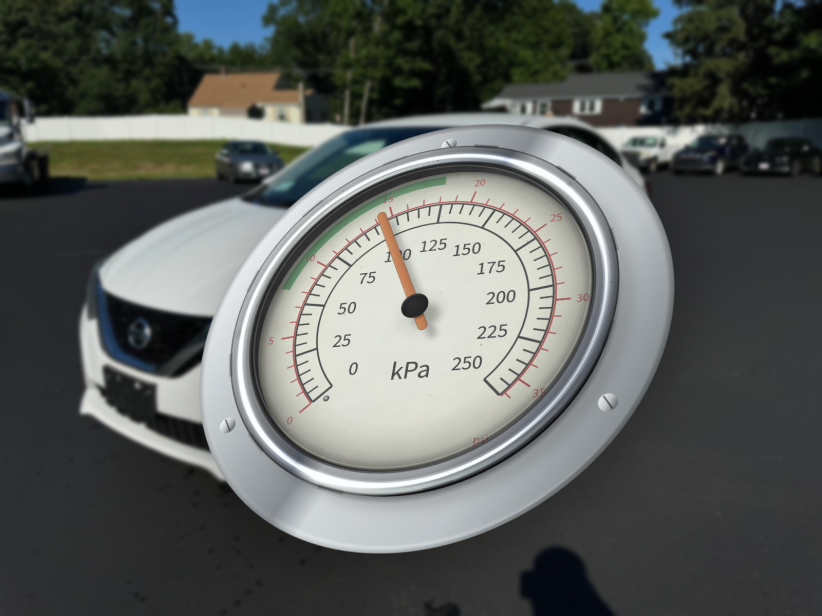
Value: 100kPa
